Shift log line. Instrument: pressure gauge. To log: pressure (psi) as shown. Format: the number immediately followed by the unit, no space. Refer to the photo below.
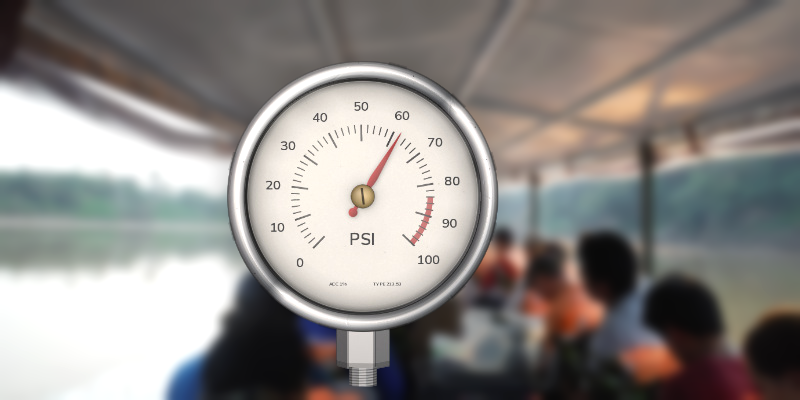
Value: 62psi
